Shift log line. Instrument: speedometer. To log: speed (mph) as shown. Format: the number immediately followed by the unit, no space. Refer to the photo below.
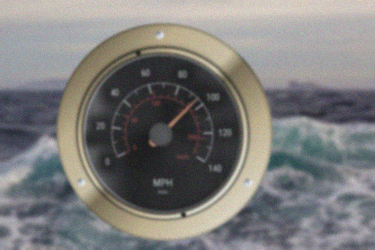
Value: 95mph
